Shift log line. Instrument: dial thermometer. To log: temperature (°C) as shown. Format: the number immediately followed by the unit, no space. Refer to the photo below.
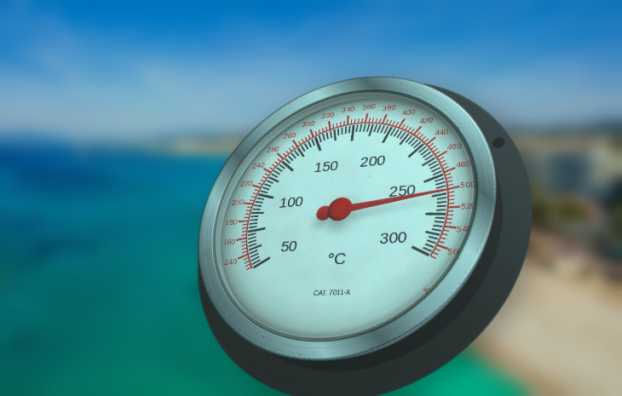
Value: 262.5°C
